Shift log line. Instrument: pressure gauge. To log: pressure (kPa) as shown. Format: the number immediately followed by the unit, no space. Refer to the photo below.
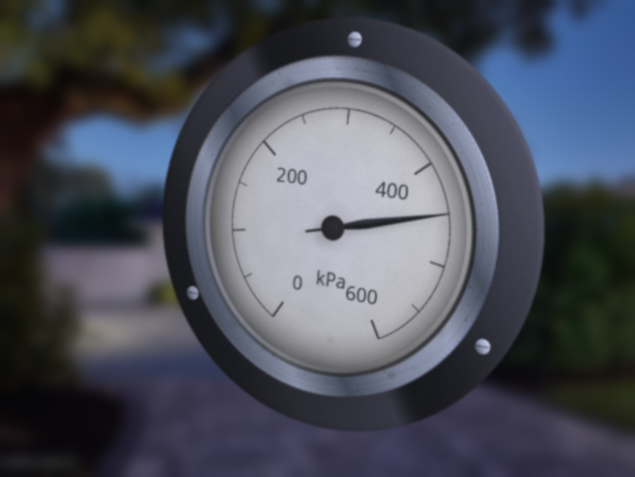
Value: 450kPa
